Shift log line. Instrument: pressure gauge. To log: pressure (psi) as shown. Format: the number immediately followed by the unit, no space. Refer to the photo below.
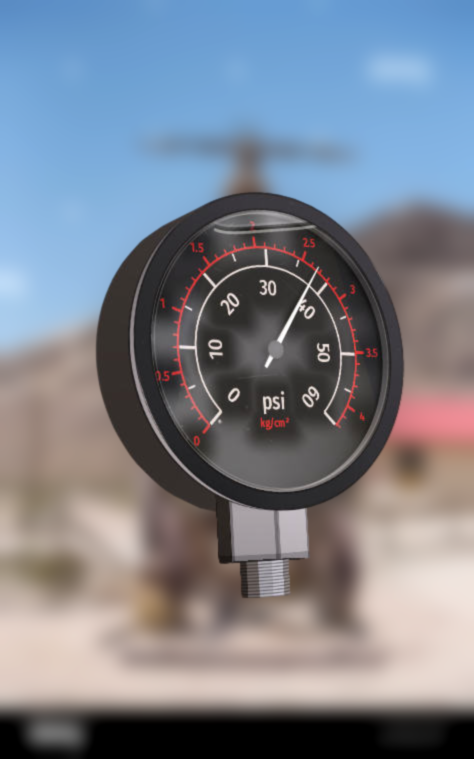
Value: 37.5psi
